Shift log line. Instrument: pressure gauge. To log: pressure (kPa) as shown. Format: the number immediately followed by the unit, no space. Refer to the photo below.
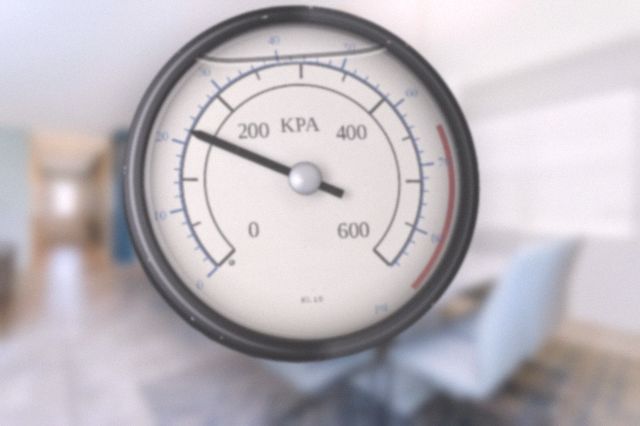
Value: 150kPa
